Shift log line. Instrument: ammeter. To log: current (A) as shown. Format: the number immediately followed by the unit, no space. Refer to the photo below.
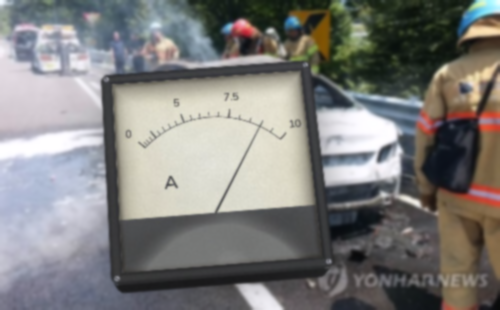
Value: 9A
